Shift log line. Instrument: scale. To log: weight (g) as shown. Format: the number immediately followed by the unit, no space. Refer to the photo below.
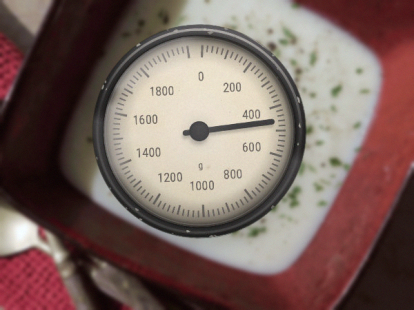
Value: 460g
